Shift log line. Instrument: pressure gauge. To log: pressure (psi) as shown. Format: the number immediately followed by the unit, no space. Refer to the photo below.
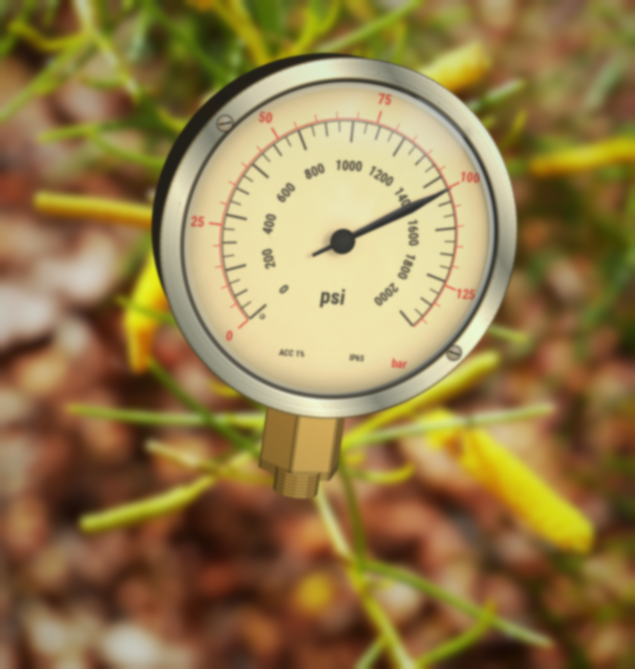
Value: 1450psi
